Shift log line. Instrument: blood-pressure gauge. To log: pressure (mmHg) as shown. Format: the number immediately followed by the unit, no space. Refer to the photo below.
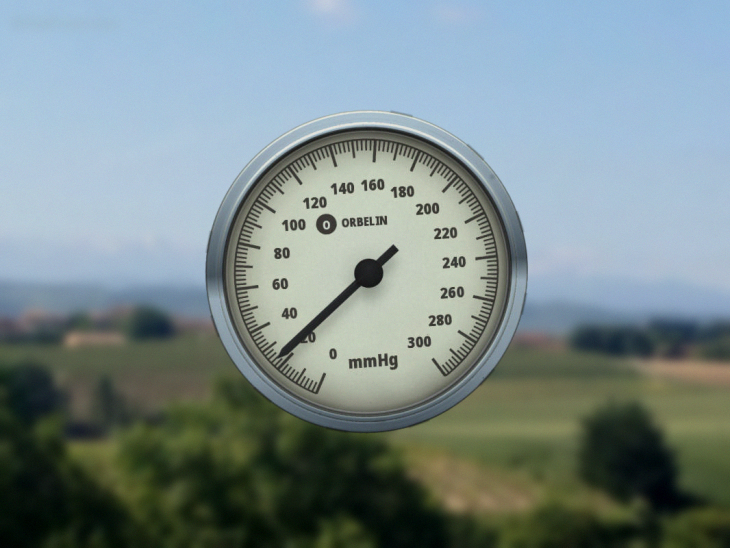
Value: 24mmHg
